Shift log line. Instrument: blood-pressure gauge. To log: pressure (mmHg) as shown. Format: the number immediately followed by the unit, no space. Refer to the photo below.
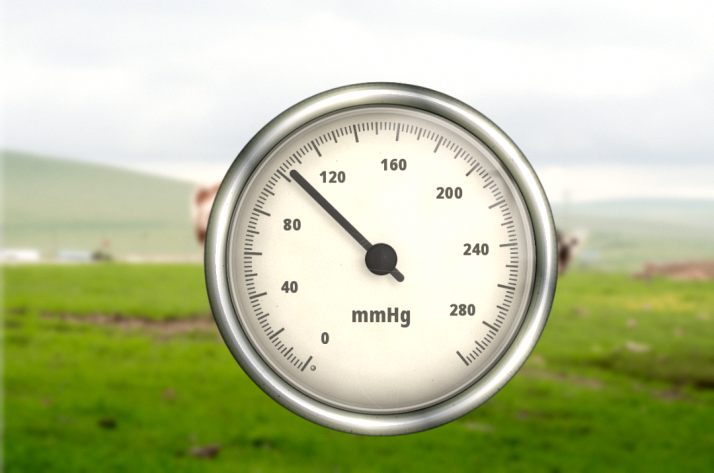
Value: 104mmHg
